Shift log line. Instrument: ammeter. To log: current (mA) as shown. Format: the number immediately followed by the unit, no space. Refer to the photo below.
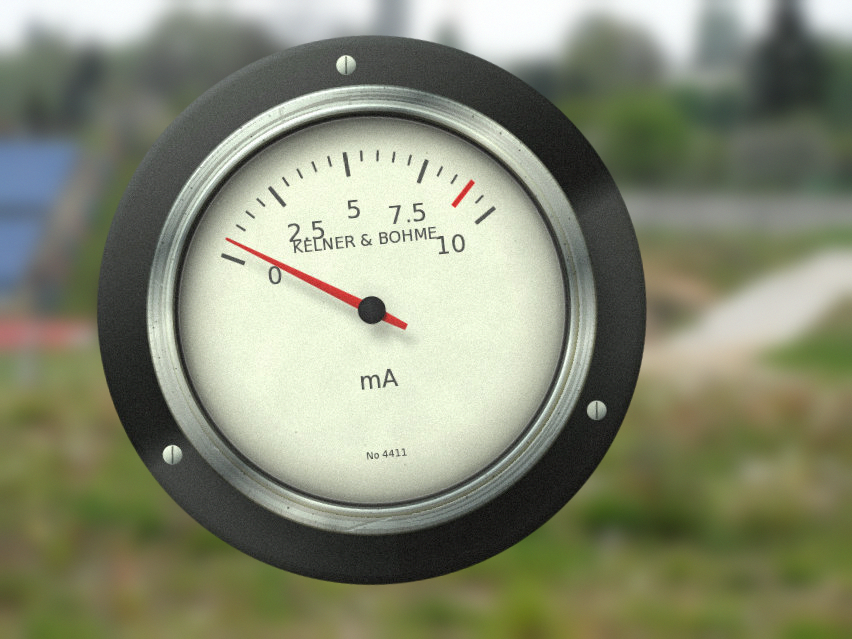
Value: 0.5mA
